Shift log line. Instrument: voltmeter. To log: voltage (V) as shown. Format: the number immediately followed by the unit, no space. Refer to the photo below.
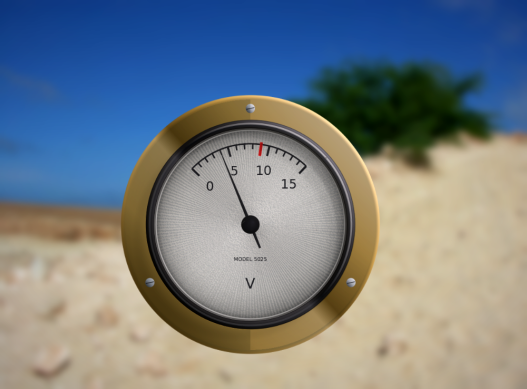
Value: 4V
